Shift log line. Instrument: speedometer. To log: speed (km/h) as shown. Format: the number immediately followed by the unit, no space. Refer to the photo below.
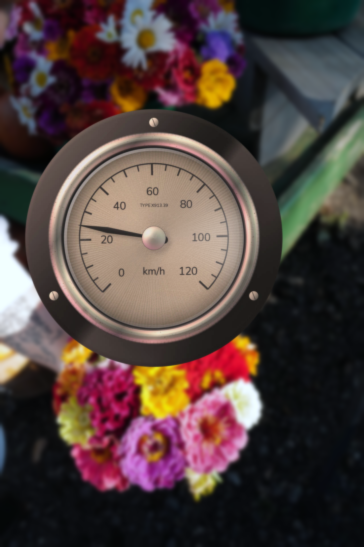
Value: 25km/h
